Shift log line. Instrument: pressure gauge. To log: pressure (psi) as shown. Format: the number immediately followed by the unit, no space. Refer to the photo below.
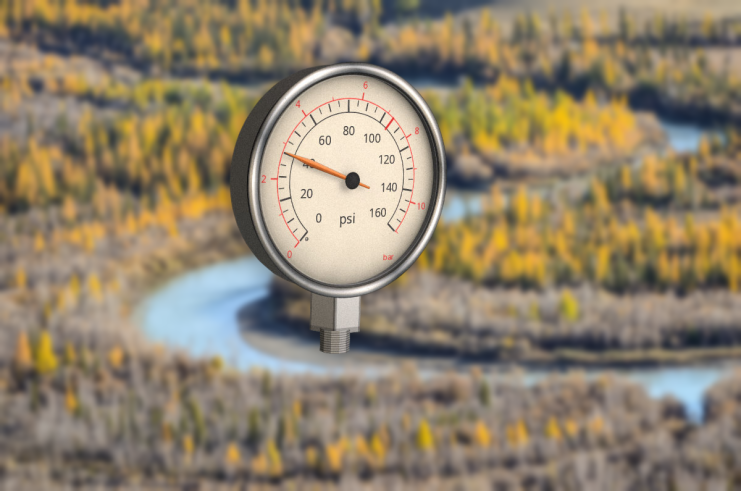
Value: 40psi
